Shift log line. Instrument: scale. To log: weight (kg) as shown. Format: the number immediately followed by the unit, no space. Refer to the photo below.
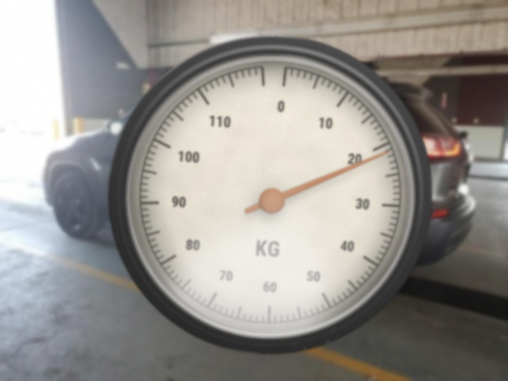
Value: 21kg
